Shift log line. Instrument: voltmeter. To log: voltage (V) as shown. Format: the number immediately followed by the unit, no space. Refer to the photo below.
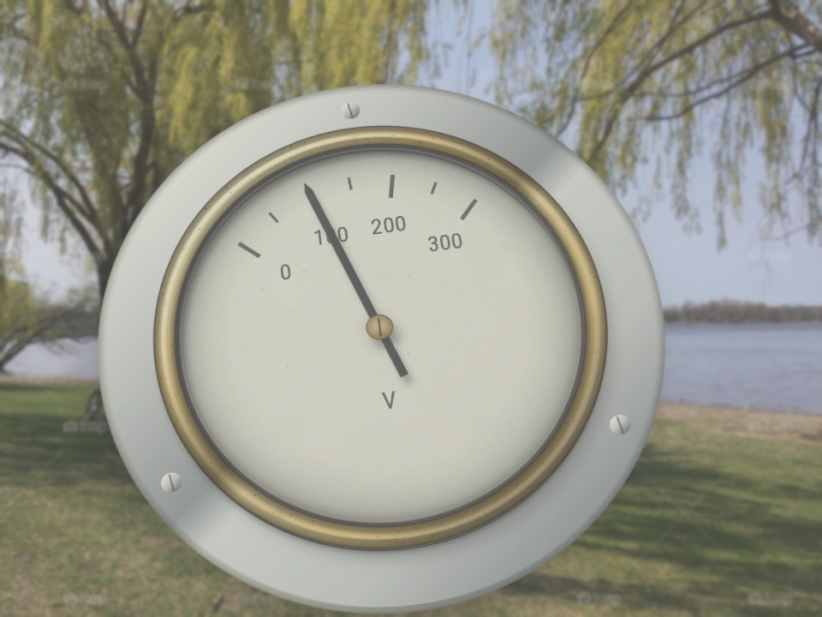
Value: 100V
